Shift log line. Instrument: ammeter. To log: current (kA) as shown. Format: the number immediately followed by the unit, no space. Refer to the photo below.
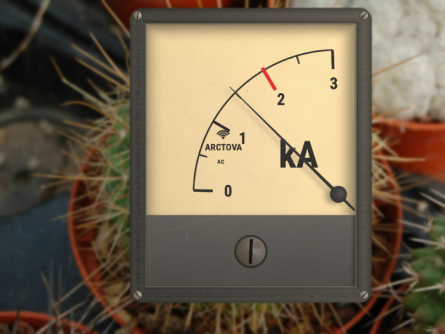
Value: 1.5kA
